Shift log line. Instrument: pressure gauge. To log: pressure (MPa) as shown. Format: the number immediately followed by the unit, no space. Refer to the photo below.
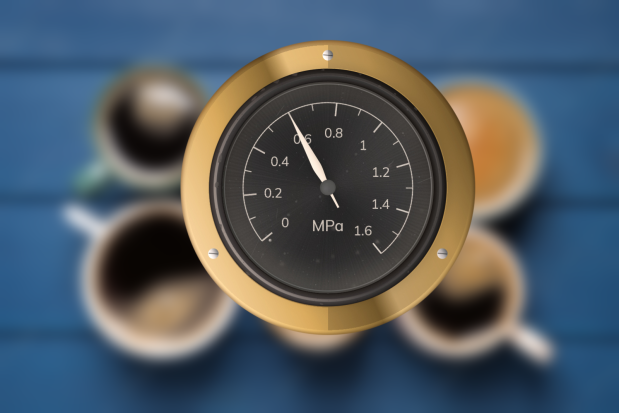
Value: 0.6MPa
